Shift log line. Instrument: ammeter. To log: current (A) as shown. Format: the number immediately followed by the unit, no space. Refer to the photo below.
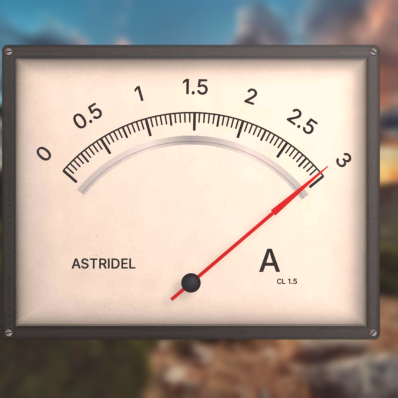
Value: 2.95A
